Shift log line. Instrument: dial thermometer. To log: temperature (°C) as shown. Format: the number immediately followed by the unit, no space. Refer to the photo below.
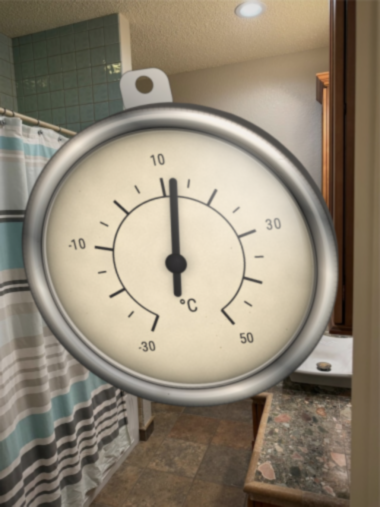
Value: 12.5°C
